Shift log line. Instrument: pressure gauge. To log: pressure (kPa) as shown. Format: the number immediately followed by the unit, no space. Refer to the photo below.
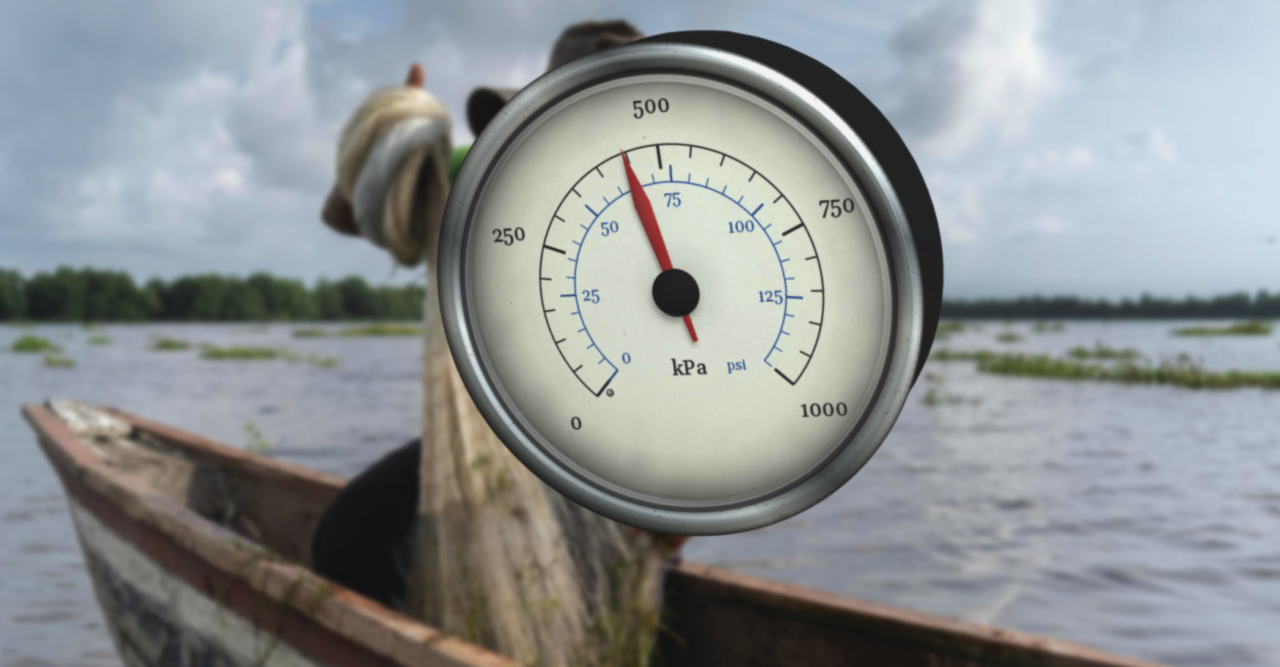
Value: 450kPa
